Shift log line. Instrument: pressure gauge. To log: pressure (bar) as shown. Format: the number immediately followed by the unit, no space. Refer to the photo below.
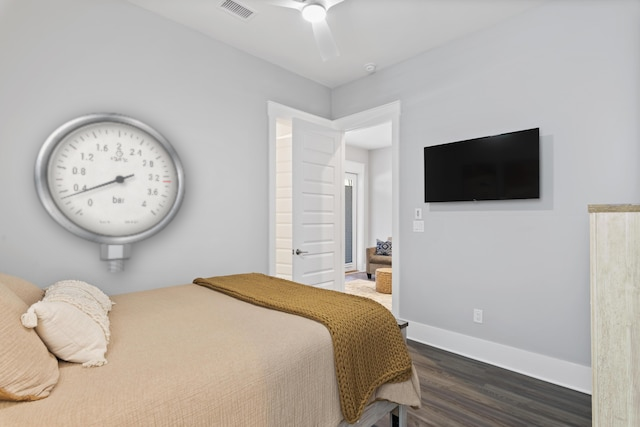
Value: 0.3bar
